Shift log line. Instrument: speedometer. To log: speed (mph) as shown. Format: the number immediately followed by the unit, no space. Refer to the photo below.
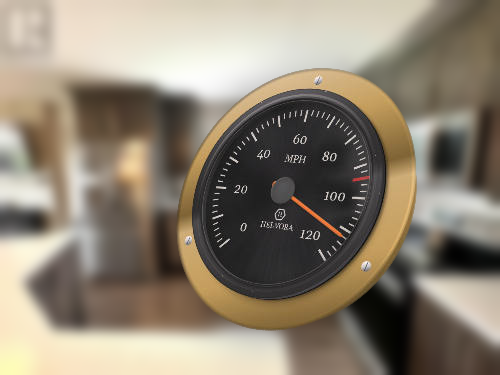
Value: 112mph
